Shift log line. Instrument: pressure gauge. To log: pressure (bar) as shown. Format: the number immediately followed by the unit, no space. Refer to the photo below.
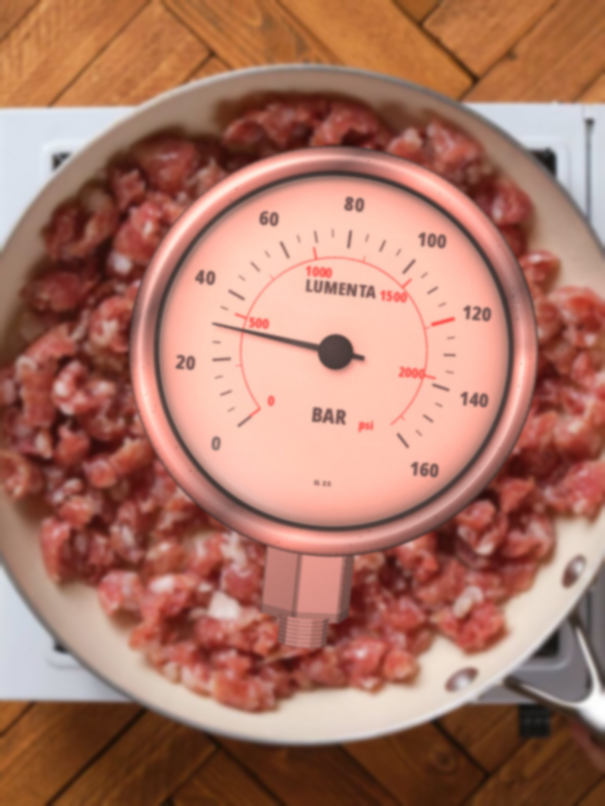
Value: 30bar
